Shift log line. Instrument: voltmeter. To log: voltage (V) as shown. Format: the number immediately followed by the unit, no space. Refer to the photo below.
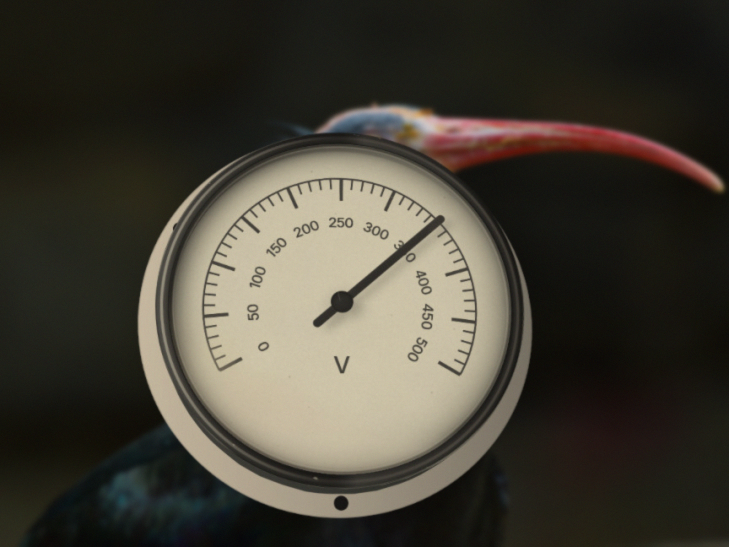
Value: 350V
